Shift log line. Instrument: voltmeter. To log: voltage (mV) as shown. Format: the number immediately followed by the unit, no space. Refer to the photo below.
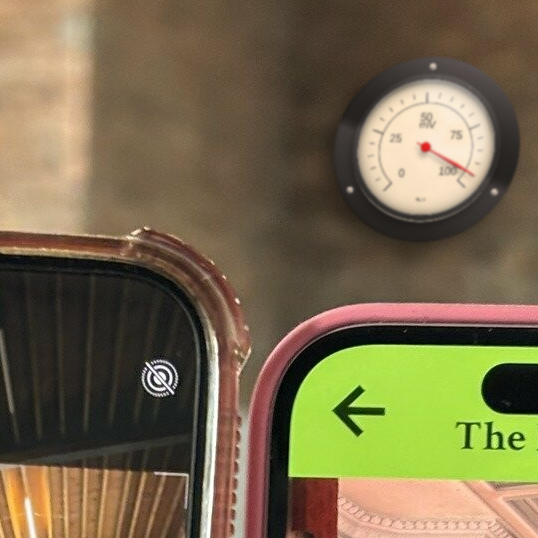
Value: 95mV
